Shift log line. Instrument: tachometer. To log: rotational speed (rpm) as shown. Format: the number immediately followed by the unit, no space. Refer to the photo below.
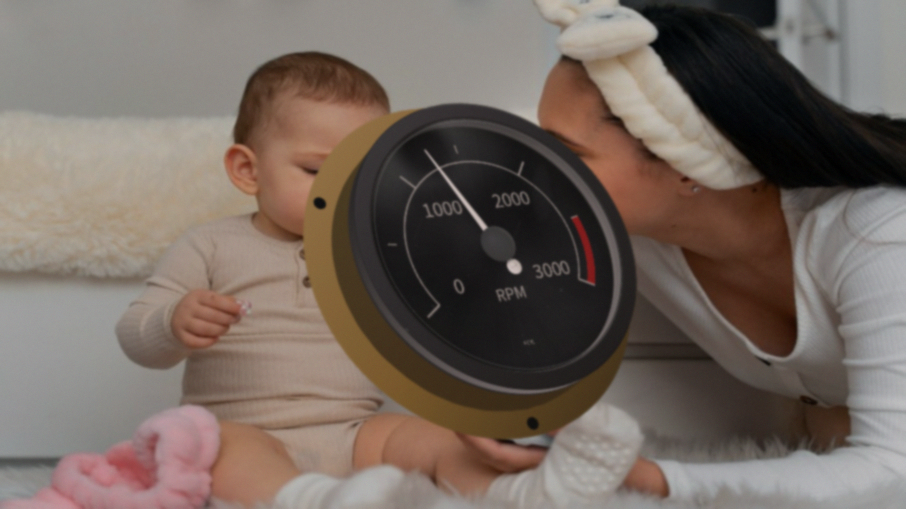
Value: 1250rpm
